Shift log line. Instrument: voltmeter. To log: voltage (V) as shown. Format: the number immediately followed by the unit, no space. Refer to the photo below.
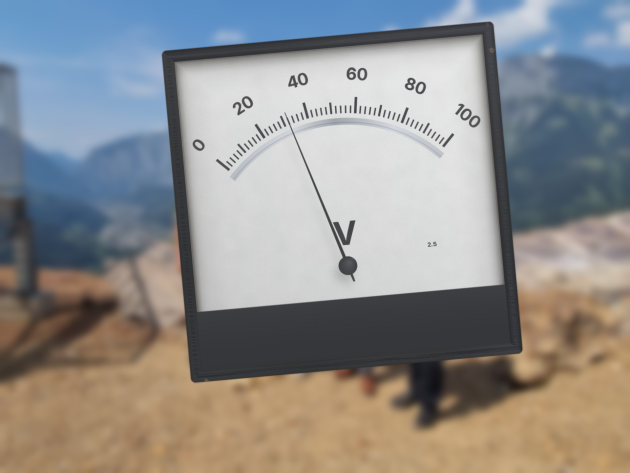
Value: 32V
